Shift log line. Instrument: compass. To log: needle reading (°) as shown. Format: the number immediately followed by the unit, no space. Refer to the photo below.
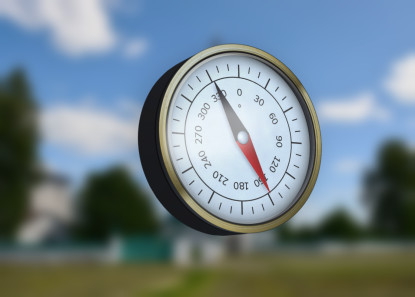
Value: 150°
